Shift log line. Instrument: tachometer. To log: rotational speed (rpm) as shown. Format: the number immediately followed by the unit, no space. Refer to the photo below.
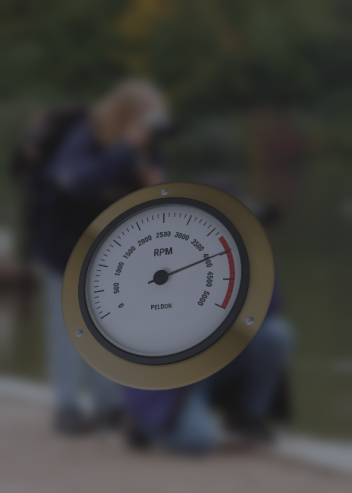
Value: 4000rpm
